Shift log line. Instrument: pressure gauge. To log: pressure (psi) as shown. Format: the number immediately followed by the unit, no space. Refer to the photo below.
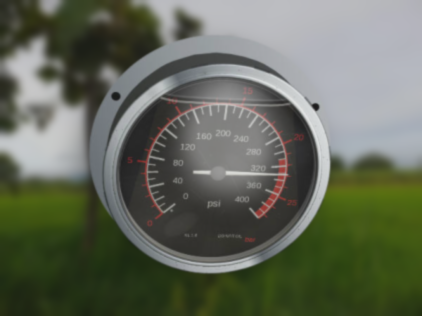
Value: 330psi
